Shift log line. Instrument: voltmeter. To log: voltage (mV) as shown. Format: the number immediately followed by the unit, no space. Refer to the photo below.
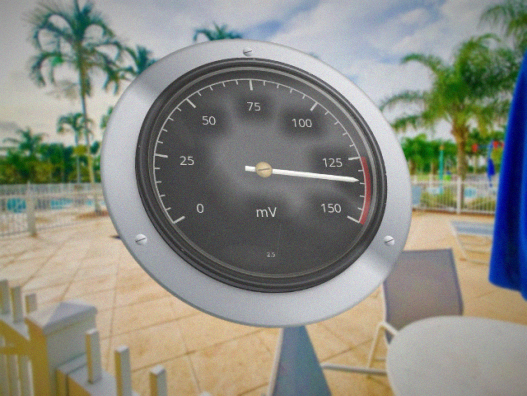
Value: 135mV
